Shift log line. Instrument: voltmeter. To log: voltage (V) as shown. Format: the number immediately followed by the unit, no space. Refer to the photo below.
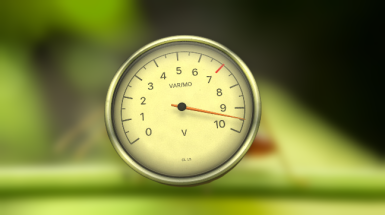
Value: 9.5V
